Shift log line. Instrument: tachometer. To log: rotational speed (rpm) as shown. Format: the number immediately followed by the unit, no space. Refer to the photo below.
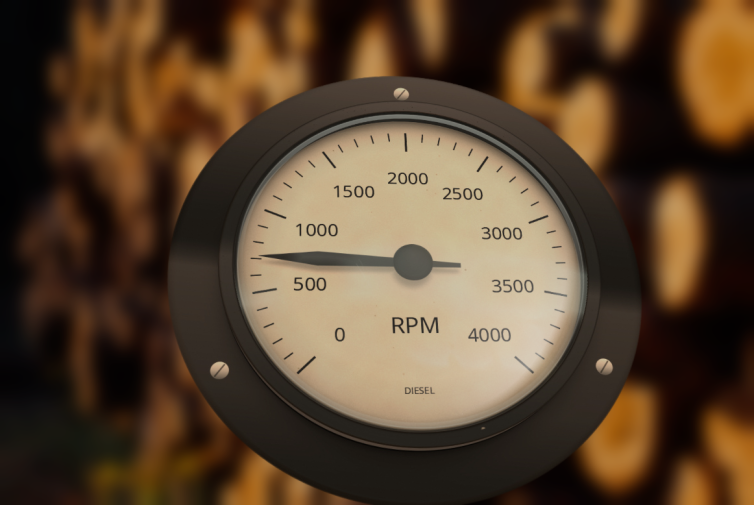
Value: 700rpm
